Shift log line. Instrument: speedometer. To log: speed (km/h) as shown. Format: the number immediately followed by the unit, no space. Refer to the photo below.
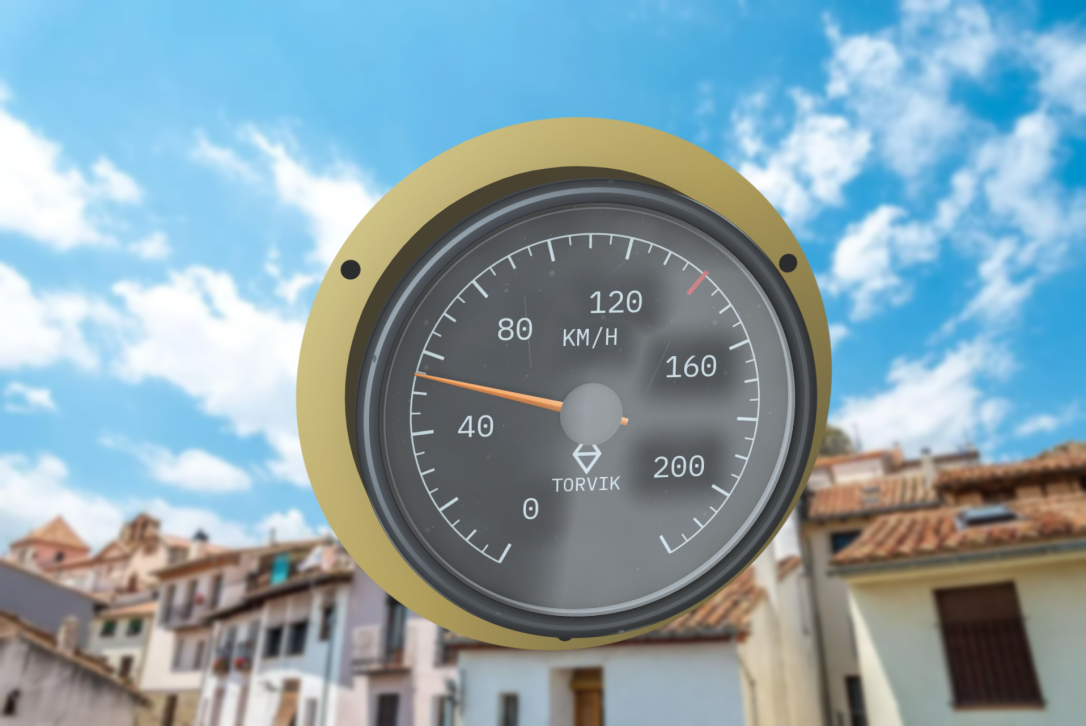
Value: 55km/h
